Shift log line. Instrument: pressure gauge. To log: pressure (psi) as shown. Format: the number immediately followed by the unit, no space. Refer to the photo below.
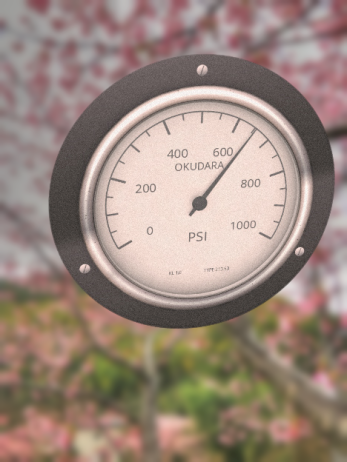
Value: 650psi
